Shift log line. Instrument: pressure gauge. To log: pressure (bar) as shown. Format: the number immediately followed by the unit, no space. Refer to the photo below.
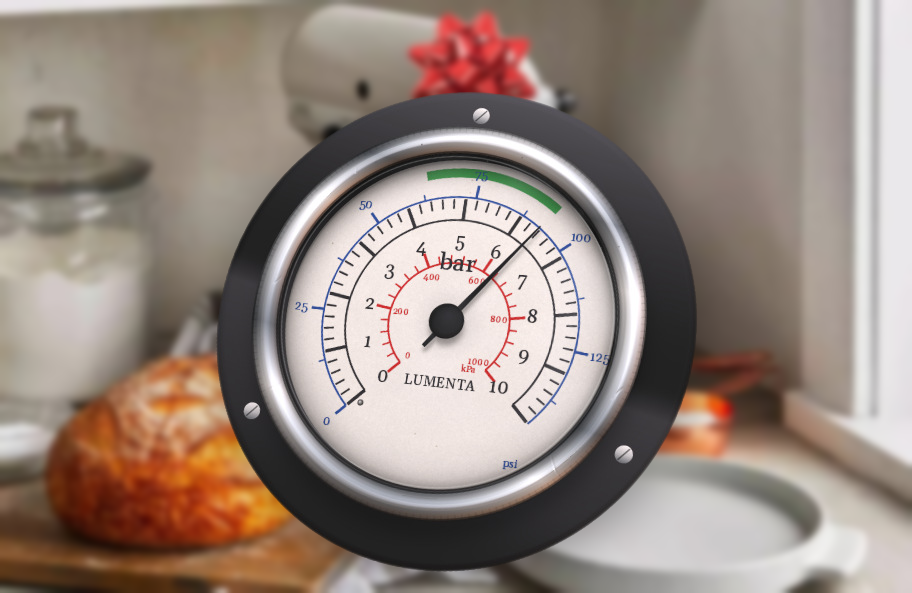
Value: 6.4bar
